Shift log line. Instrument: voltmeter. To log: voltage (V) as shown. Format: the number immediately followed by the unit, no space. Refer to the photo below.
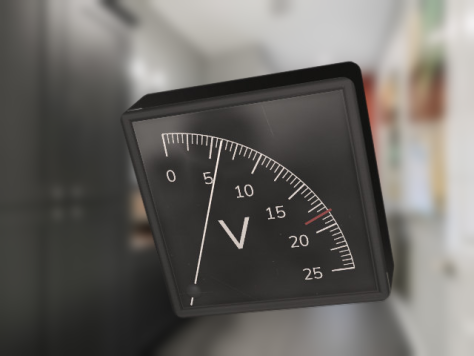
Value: 6V
